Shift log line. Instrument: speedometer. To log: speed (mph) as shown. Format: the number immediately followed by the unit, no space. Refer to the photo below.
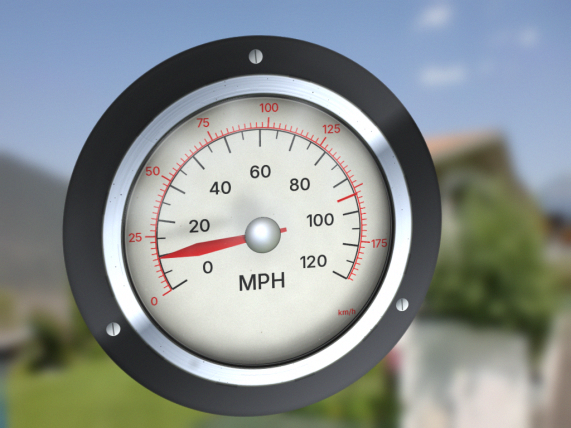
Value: 10mph
